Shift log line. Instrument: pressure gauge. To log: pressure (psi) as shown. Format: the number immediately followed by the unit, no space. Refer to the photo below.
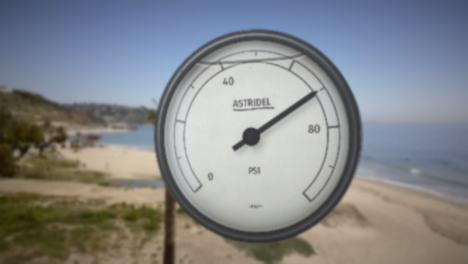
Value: 70psi
